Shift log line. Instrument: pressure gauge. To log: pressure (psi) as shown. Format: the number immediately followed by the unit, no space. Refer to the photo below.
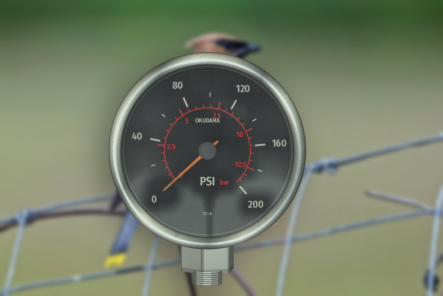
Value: 0psi
